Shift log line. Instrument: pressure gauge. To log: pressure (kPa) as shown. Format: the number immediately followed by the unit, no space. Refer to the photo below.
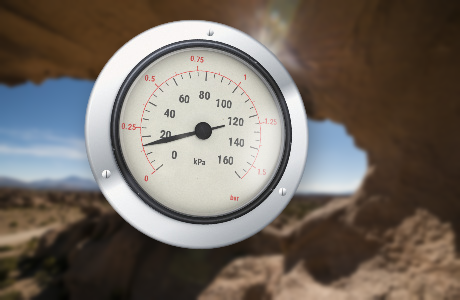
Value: 15kPa
